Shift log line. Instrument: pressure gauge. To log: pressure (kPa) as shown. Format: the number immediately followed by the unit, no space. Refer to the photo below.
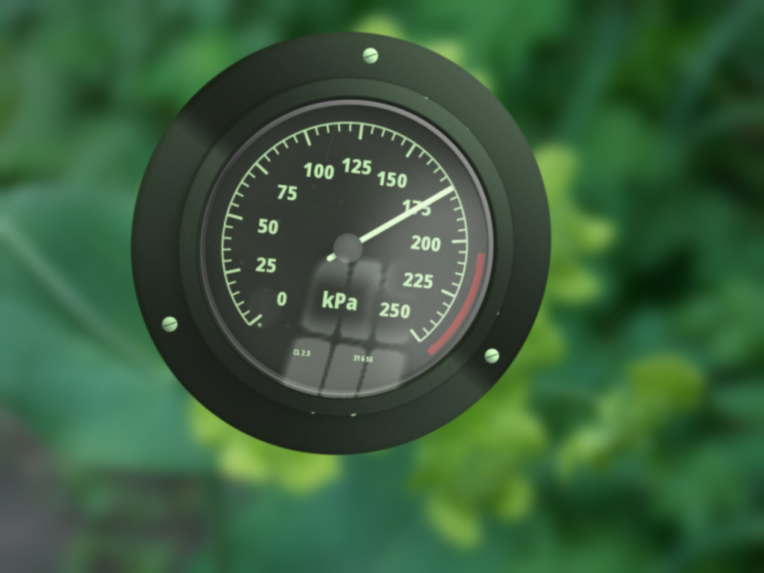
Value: 175kPa
